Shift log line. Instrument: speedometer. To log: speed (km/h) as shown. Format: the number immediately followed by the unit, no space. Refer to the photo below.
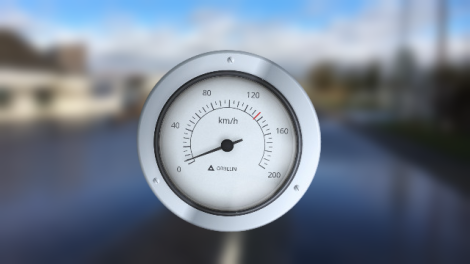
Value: 5km/h
